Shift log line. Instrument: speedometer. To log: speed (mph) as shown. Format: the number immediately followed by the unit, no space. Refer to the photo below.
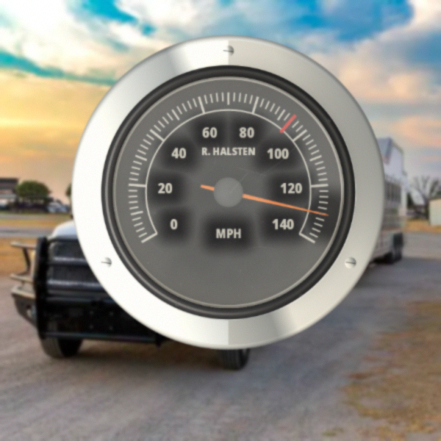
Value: 130mph
